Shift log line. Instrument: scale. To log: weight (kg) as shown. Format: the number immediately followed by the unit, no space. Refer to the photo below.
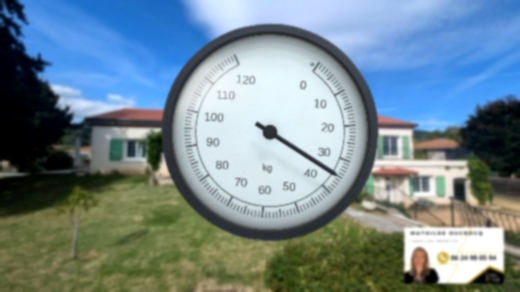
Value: 35kg
